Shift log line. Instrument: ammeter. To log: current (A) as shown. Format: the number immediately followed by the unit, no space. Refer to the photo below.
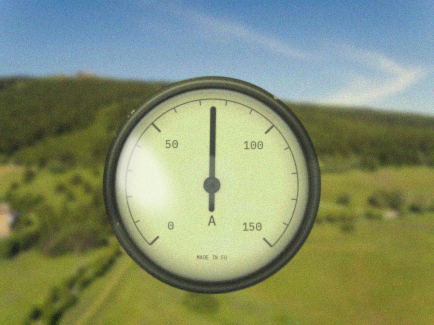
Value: 75A
